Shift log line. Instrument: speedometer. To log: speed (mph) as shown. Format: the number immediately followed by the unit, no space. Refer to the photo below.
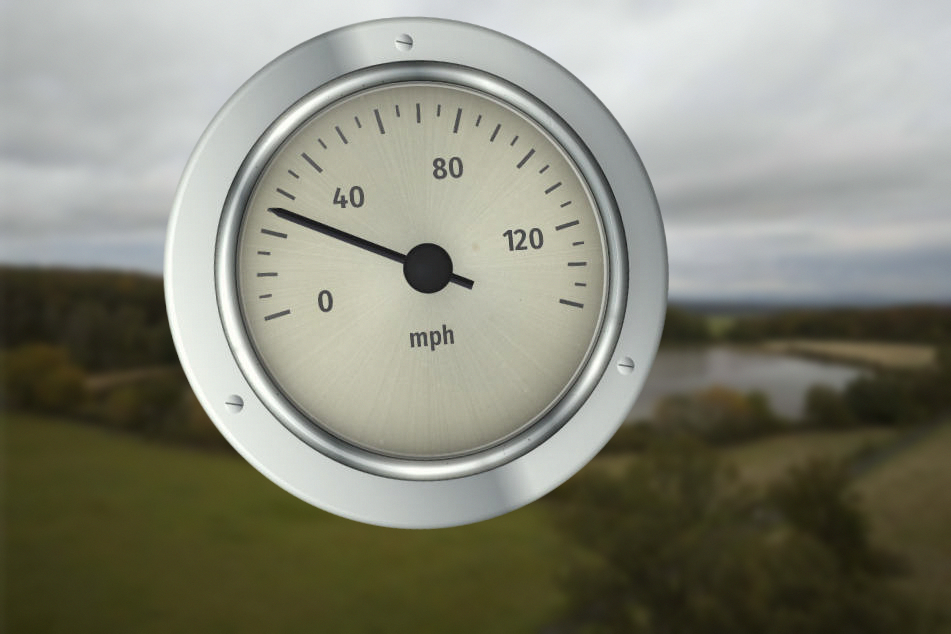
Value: 25mph
